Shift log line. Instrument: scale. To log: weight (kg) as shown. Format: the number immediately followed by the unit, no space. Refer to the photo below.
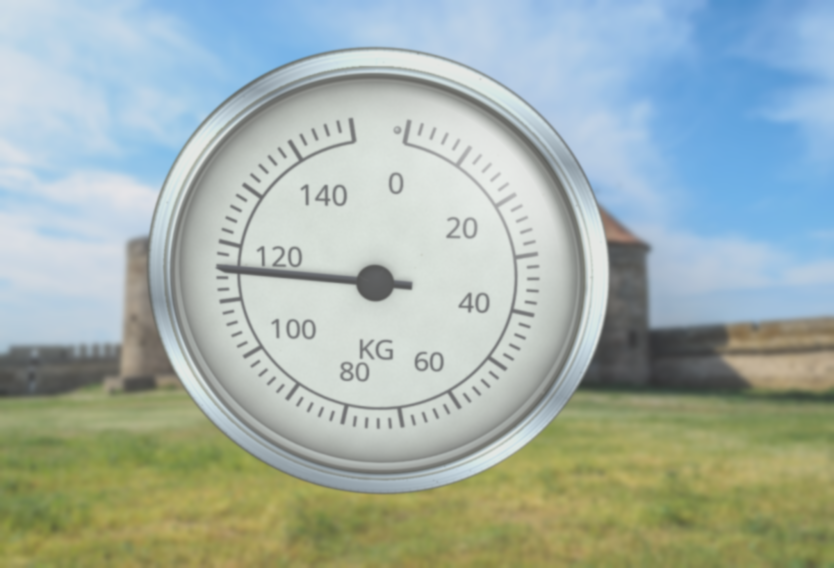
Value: 116kg
